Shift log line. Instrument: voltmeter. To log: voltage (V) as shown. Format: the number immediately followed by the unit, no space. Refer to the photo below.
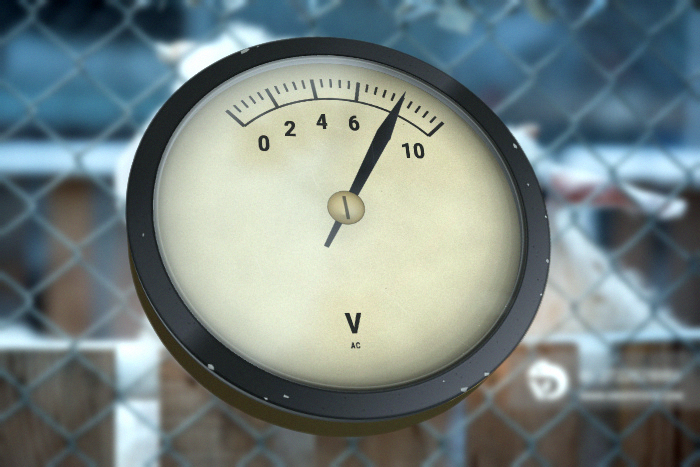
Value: 8V
